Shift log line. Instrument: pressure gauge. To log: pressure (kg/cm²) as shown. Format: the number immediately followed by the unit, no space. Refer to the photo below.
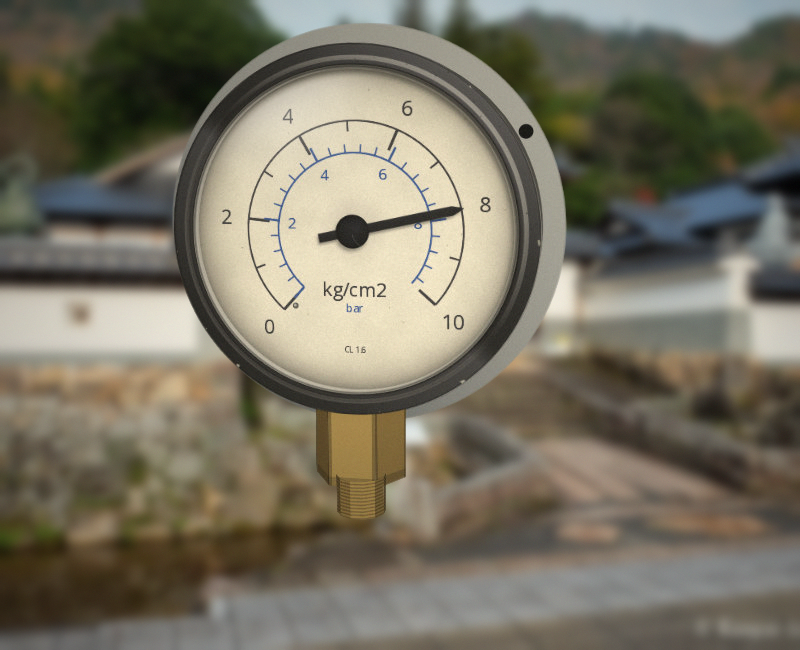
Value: 8kg/cm²
